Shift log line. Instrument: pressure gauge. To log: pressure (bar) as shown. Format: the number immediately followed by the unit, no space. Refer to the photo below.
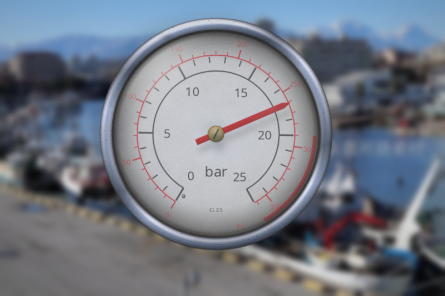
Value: 18bar
